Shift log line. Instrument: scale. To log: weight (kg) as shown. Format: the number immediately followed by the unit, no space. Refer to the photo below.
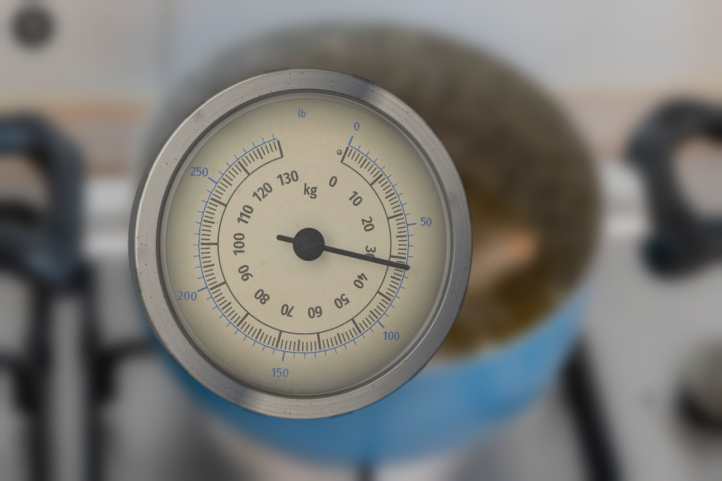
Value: 32kg
